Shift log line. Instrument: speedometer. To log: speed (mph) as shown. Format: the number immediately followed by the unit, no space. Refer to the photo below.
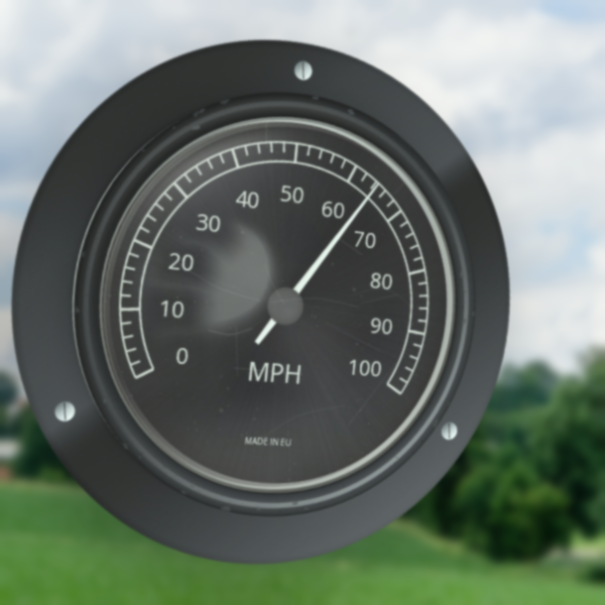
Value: 64mph
